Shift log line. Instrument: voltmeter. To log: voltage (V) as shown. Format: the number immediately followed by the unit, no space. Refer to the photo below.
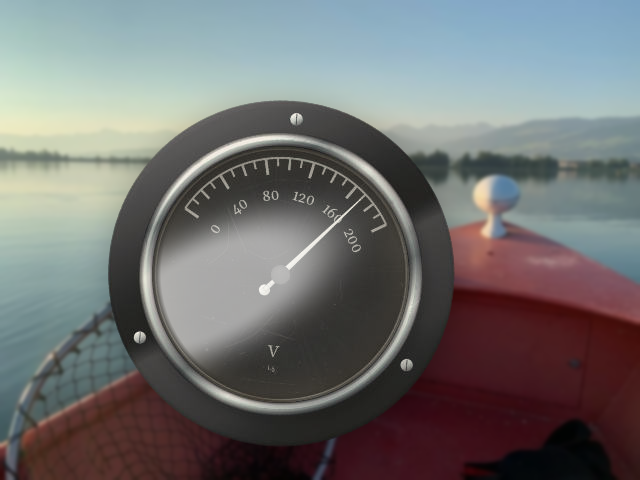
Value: 170V
